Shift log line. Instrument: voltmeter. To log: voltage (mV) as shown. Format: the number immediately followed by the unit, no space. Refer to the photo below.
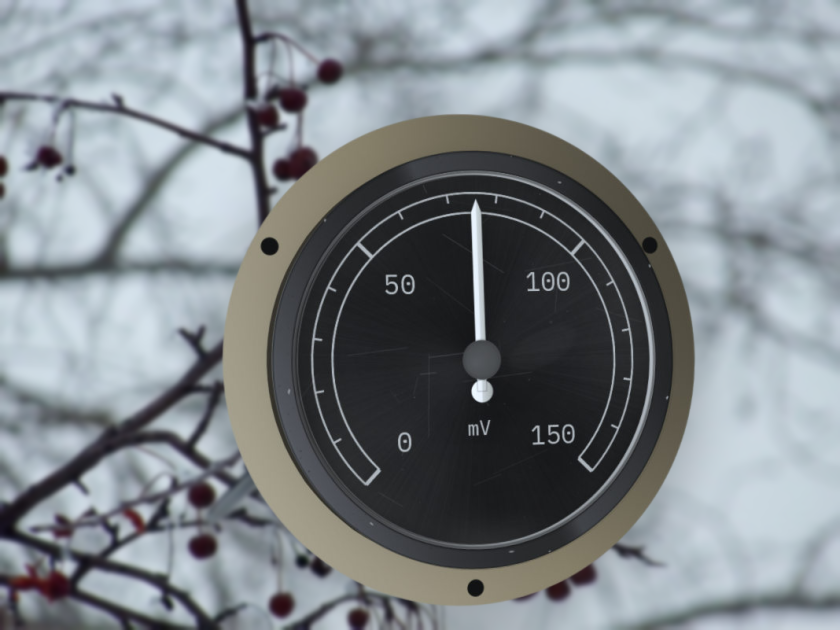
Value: 75mV
